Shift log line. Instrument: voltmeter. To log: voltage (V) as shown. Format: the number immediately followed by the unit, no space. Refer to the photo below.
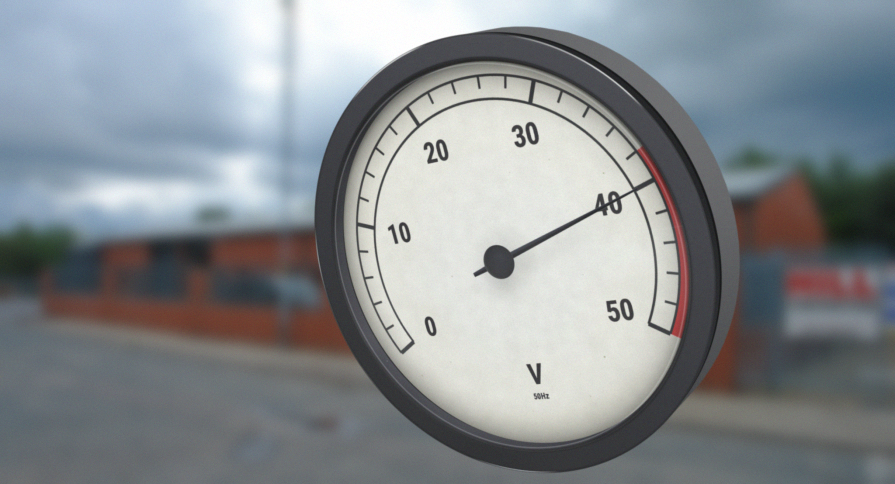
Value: 40V
